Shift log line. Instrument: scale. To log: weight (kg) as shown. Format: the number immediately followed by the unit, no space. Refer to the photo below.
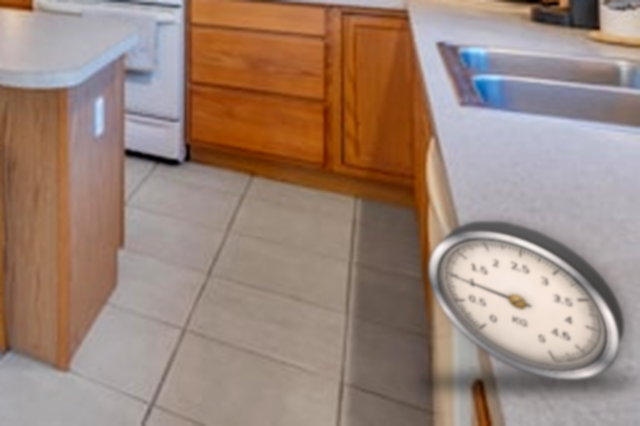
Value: 1kg
